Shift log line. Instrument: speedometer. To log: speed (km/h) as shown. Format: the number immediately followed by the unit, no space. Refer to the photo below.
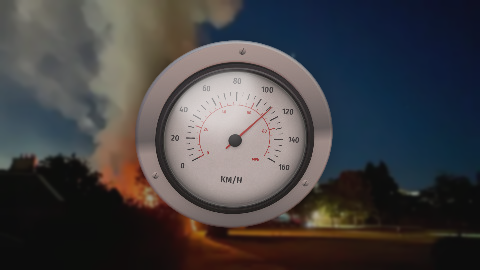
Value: 110km/h
